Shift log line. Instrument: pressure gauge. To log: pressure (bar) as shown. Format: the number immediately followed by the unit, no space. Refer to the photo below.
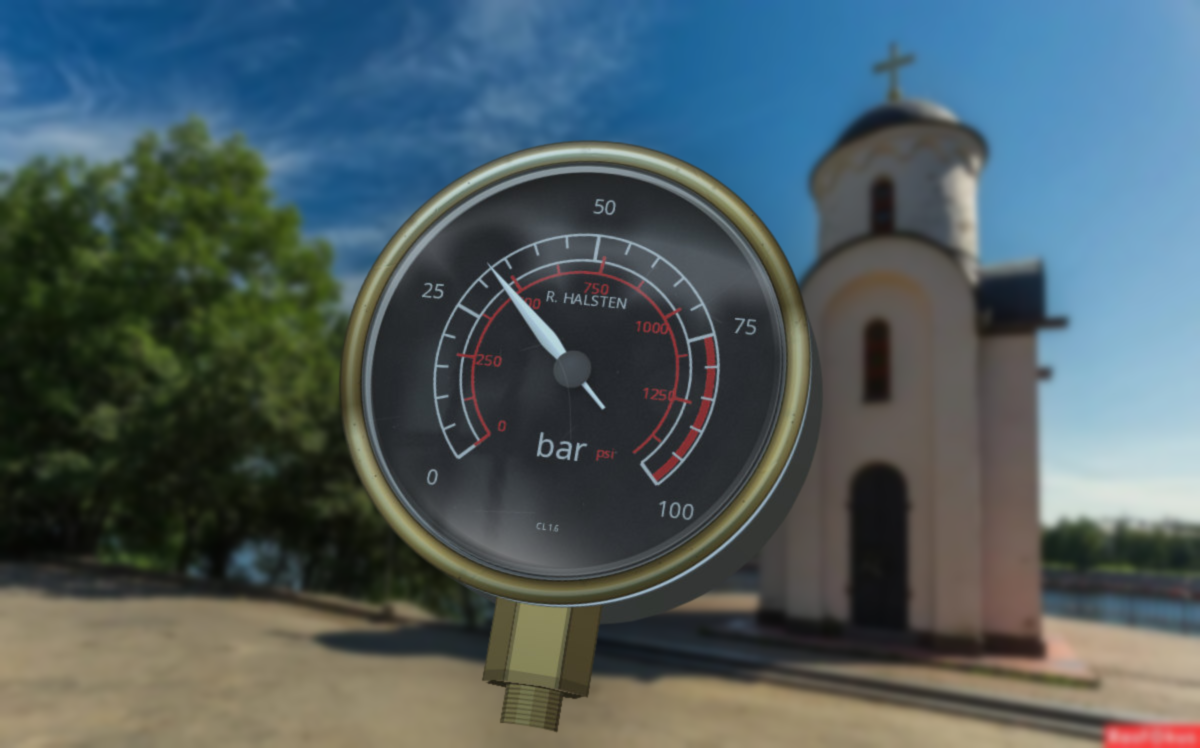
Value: 32.5bar
